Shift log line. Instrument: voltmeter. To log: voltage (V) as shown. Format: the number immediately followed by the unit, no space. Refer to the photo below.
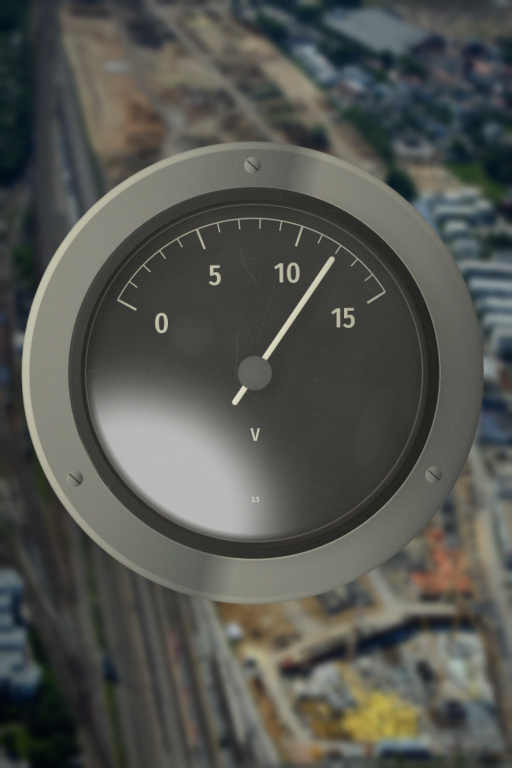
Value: 12V
